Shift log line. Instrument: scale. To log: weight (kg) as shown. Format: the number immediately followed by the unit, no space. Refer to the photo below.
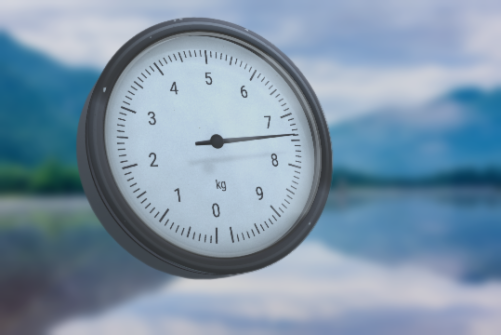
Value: 7.4kg
